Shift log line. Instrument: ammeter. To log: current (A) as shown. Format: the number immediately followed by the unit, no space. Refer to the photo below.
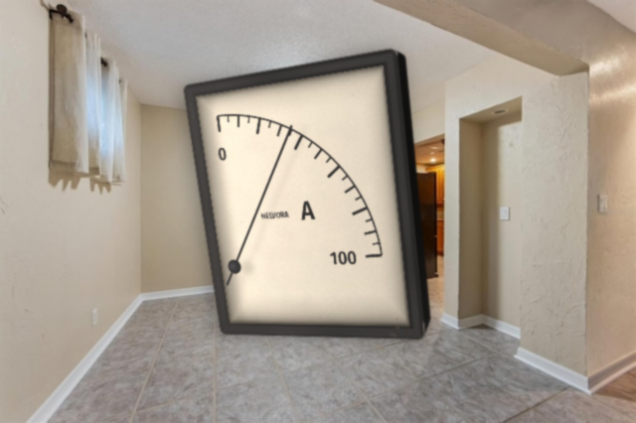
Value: 35A
